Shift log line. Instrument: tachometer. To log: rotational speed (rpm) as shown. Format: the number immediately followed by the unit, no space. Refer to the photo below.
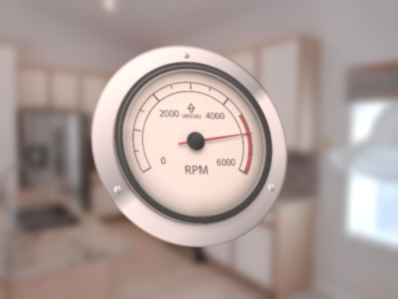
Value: 5000rpm
